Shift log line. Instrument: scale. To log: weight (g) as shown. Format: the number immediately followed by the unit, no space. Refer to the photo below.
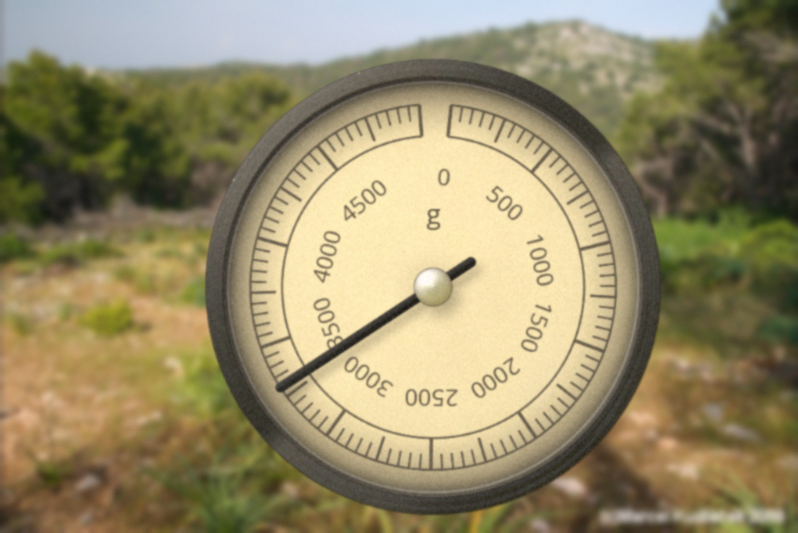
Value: 3300g
